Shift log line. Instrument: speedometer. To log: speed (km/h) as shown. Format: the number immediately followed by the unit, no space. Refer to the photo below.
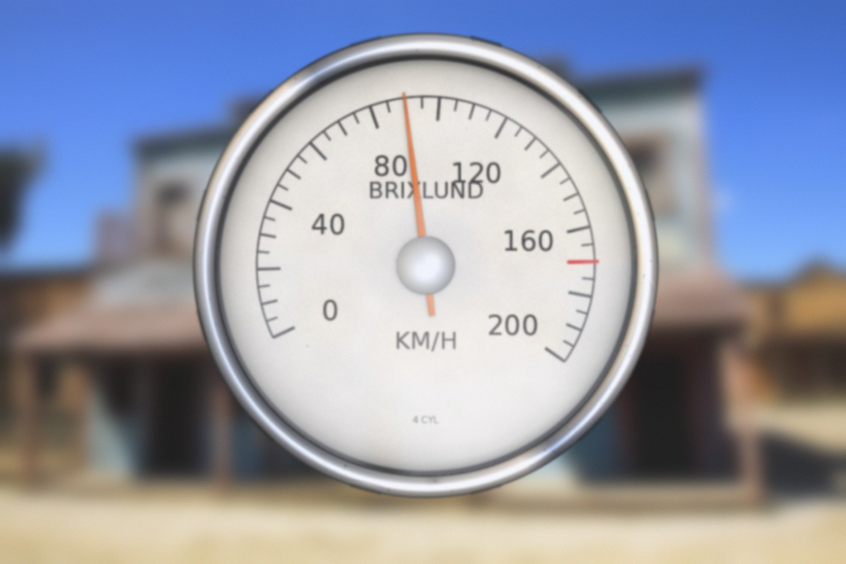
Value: 90km/h
